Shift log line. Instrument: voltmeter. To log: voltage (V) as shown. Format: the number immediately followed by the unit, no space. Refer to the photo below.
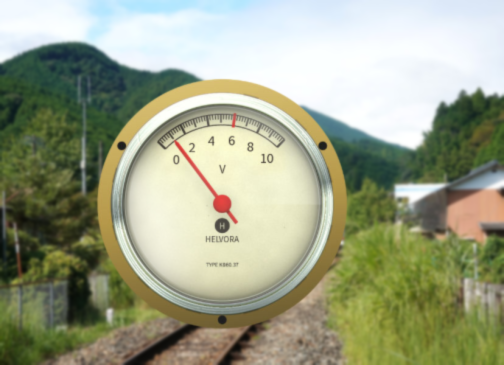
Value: 1V
